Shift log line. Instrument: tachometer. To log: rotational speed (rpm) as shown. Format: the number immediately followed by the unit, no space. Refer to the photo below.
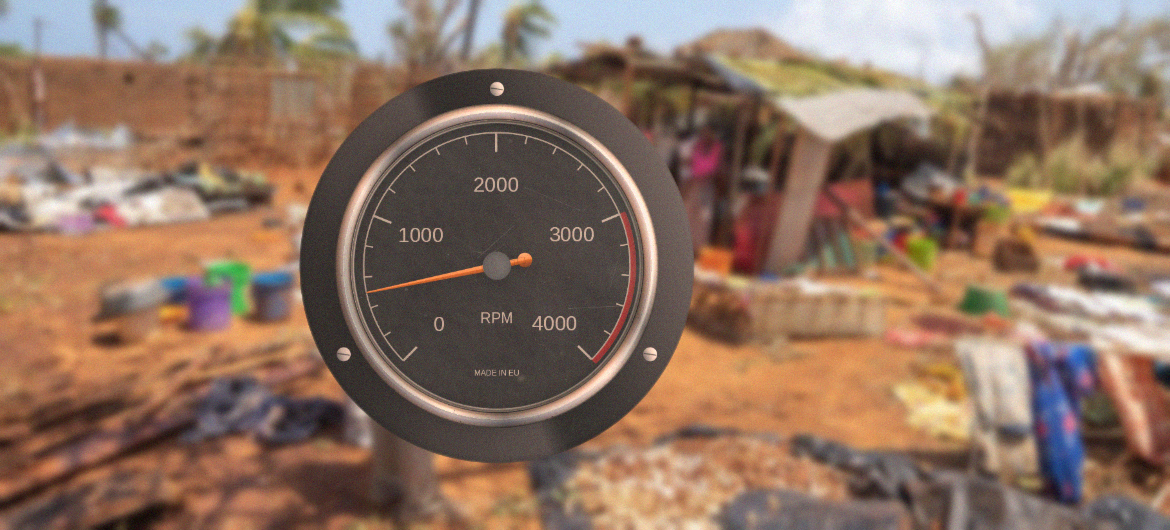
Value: 500rpm
